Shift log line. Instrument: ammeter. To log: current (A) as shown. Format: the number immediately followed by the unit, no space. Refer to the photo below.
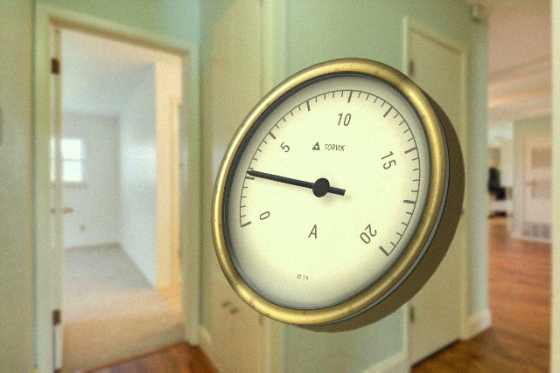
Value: 2.75A
